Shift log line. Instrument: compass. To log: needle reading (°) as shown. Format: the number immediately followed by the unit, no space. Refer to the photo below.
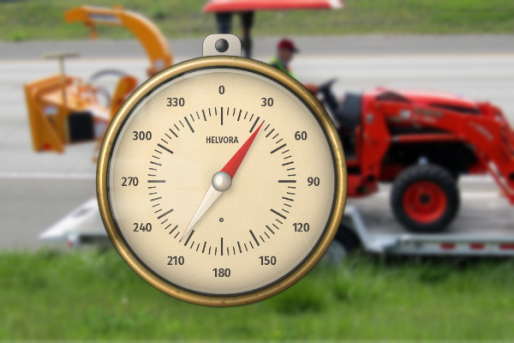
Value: 35°
